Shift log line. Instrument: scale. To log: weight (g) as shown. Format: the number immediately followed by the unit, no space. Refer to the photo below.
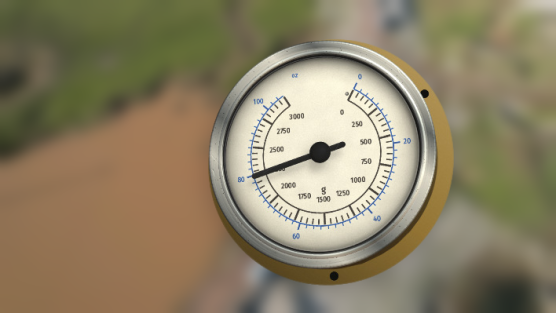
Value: 2250g
